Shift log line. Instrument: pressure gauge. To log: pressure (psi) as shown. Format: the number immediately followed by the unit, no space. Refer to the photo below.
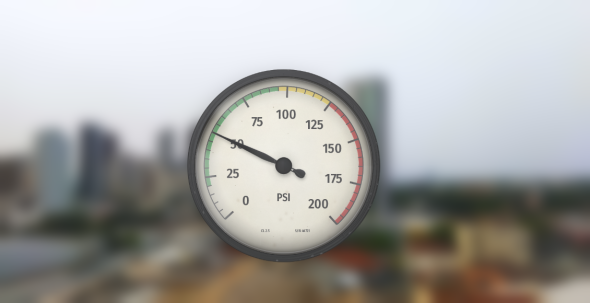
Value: 50psi
